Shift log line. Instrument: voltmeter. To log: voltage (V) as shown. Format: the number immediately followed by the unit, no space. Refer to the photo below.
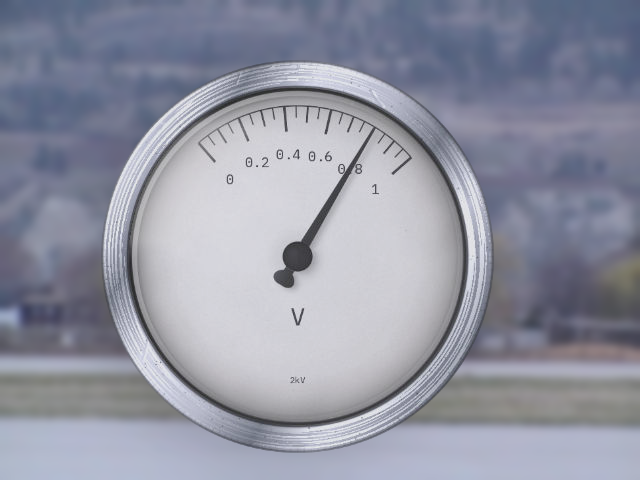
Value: 0.8V
